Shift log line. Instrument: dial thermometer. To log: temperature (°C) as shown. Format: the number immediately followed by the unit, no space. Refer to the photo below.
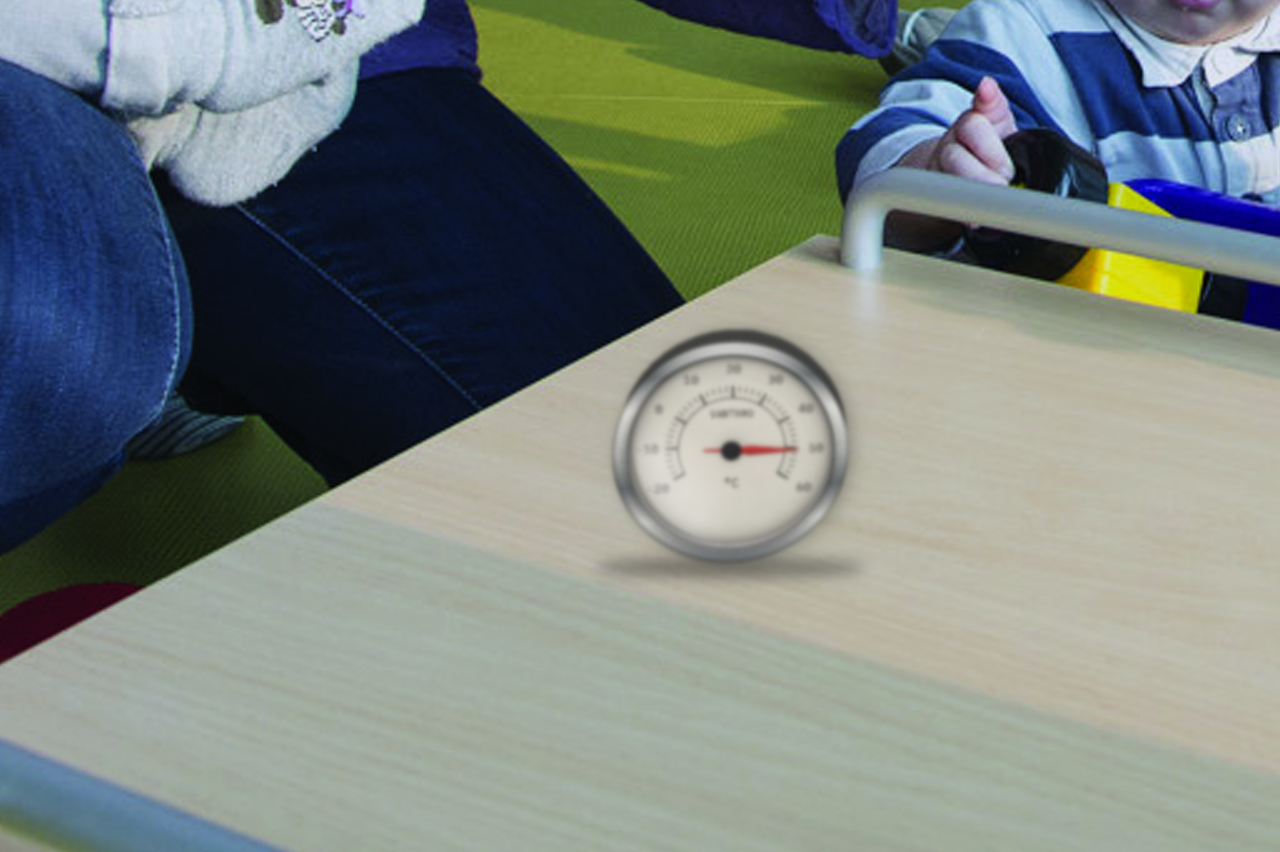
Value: 50°C
